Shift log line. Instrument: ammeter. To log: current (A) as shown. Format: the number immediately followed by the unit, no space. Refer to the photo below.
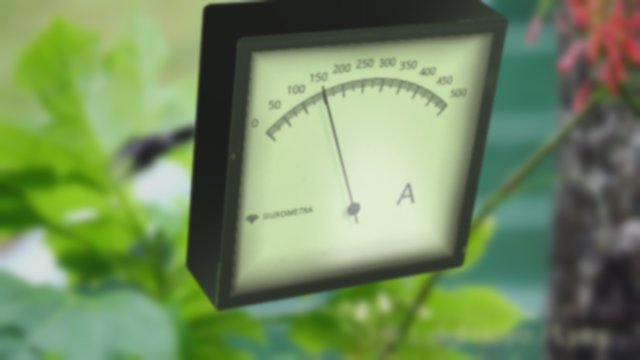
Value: 150A
